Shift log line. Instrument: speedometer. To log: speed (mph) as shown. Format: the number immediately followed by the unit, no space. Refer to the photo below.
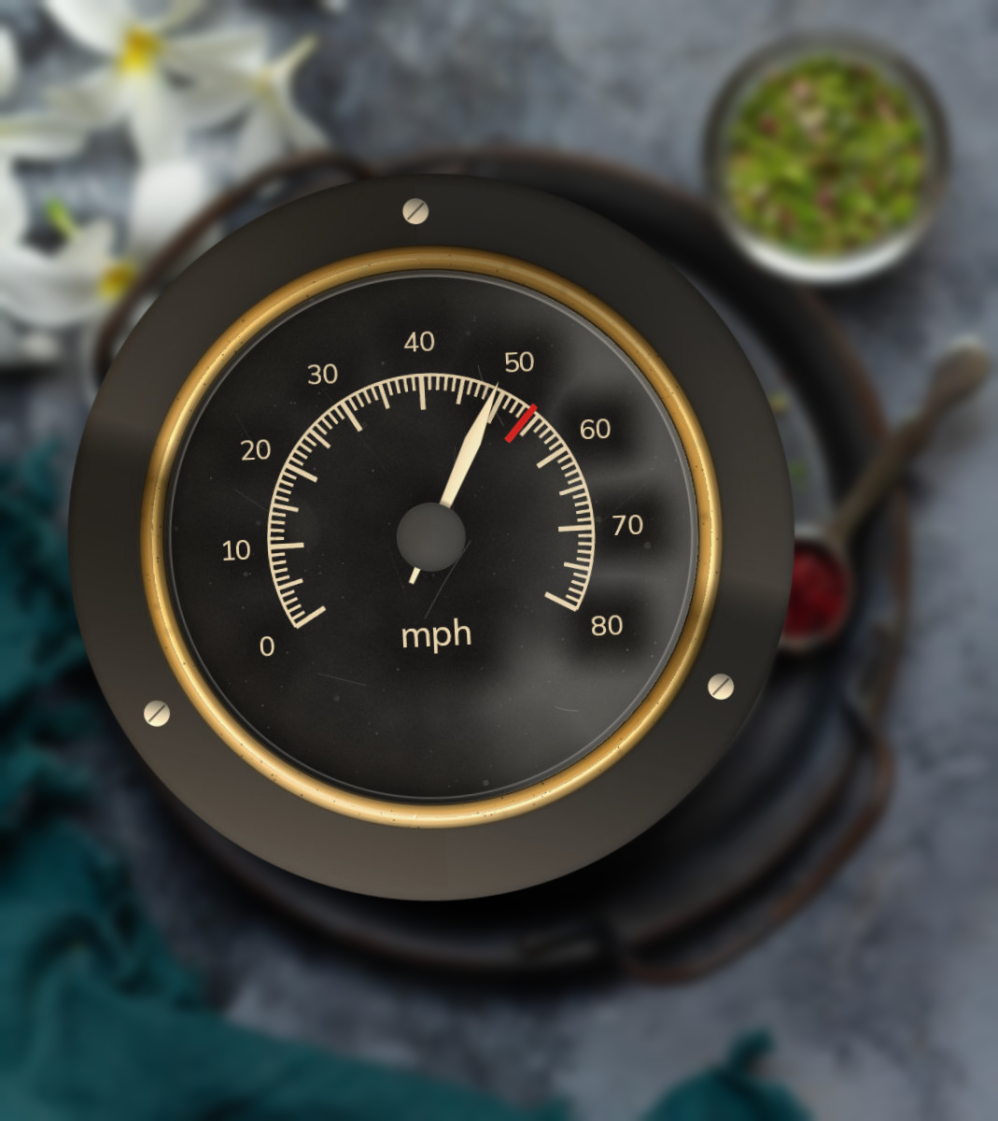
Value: 49mph
